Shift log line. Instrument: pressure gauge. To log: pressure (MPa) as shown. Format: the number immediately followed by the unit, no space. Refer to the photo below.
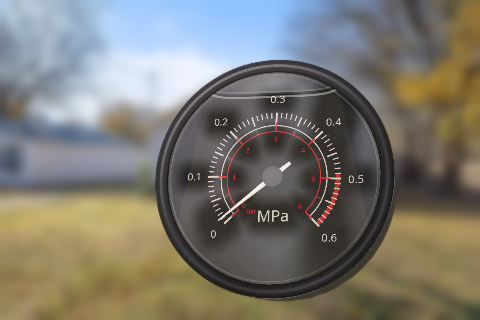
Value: 0.01MPa
